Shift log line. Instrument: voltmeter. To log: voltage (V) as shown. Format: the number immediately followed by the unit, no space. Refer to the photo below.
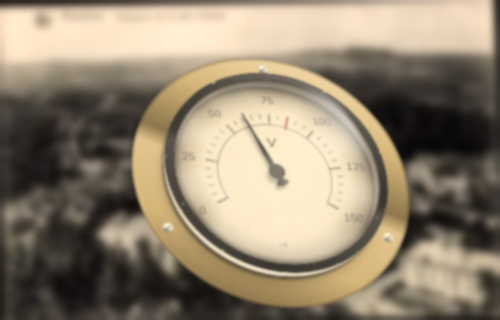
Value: 60V
